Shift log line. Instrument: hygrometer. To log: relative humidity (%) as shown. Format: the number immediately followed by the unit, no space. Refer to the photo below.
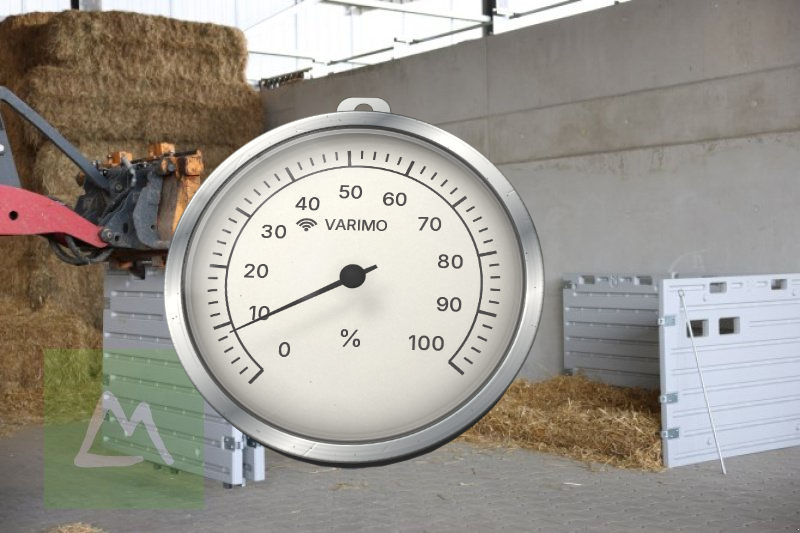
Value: 8%
